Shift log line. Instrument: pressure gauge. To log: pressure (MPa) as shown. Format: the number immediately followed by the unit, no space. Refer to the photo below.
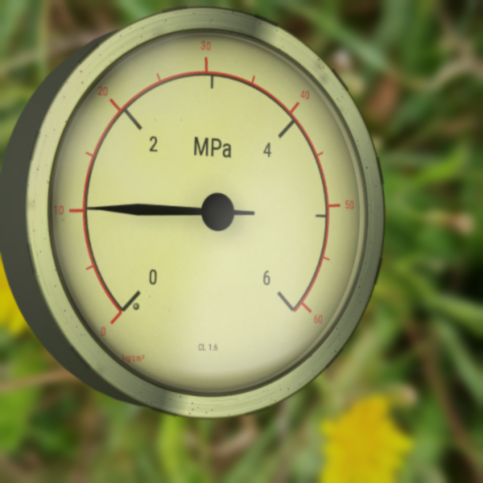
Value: 1MPa
